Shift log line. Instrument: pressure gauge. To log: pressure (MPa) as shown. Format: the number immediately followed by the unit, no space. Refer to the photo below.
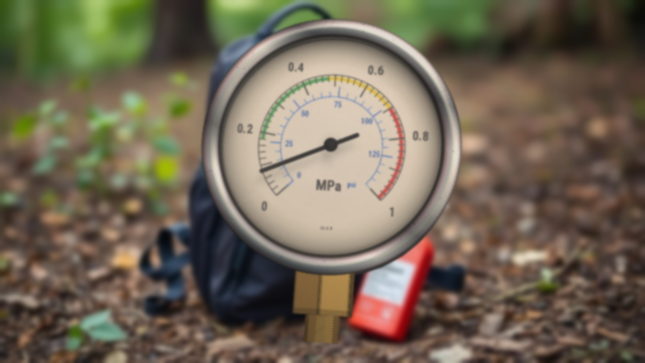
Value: 0.08MPa
